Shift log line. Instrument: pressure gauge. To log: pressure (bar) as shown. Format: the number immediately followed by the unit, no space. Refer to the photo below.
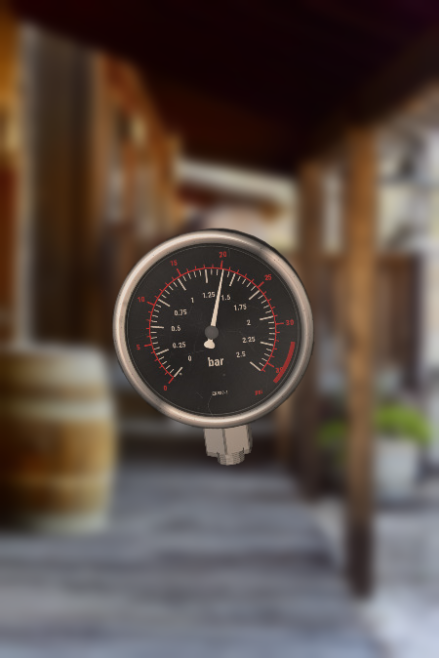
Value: 1.4bar
